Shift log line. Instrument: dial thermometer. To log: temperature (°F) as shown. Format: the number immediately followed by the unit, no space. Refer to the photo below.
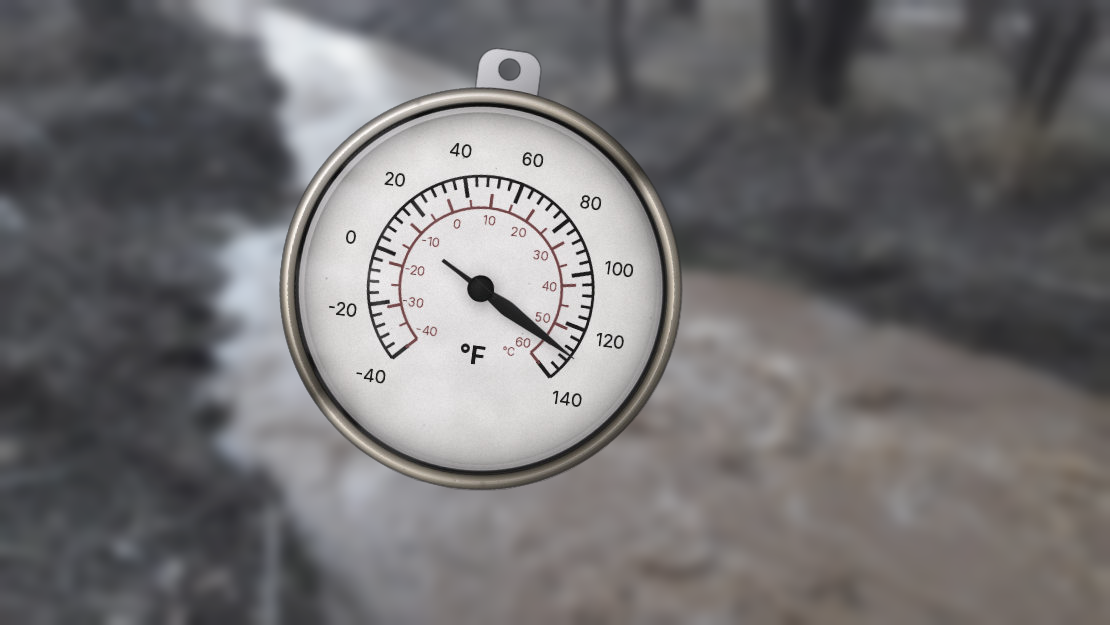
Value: 130°F
